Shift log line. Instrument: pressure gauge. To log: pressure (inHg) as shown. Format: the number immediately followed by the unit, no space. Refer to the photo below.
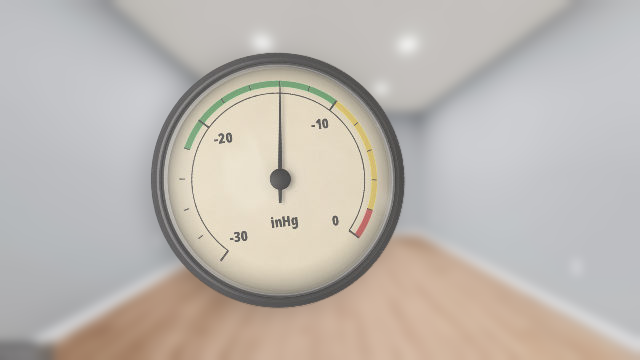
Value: -14inHg
